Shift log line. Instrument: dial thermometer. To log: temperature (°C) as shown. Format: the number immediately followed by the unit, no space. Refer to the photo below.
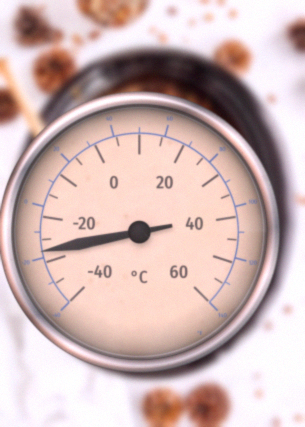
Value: -27.5°C
